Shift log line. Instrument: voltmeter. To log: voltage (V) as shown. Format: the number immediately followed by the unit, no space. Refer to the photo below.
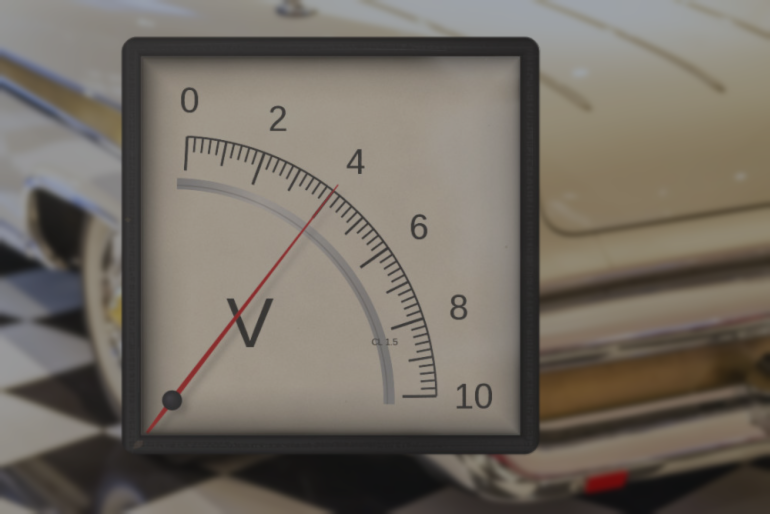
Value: 4V
